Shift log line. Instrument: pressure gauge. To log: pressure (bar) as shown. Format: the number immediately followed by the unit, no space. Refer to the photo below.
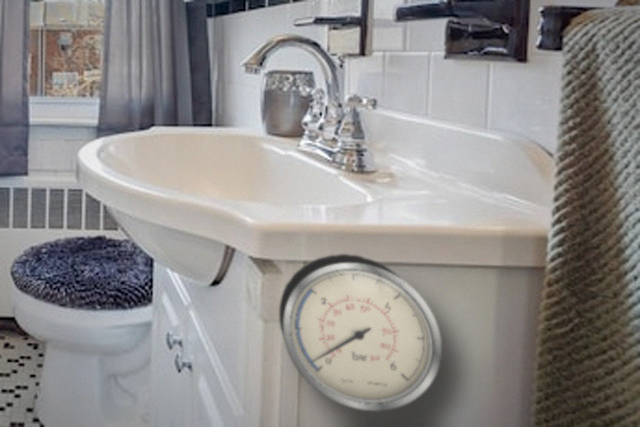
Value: 0.25bar
